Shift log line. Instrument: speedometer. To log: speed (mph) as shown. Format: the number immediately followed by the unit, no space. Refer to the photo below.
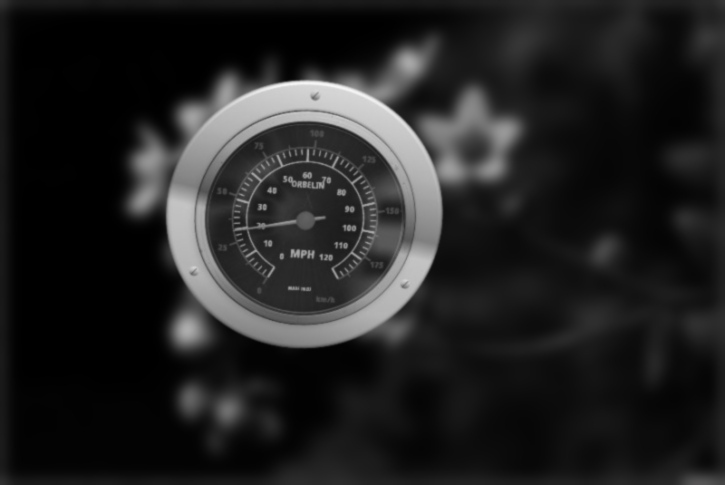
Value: 20mph
